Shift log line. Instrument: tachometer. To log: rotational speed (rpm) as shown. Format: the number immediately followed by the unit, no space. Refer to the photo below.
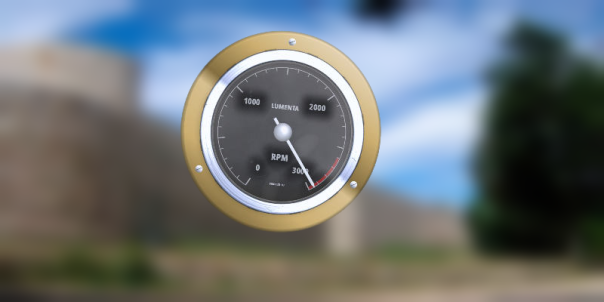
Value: 2950rpm
